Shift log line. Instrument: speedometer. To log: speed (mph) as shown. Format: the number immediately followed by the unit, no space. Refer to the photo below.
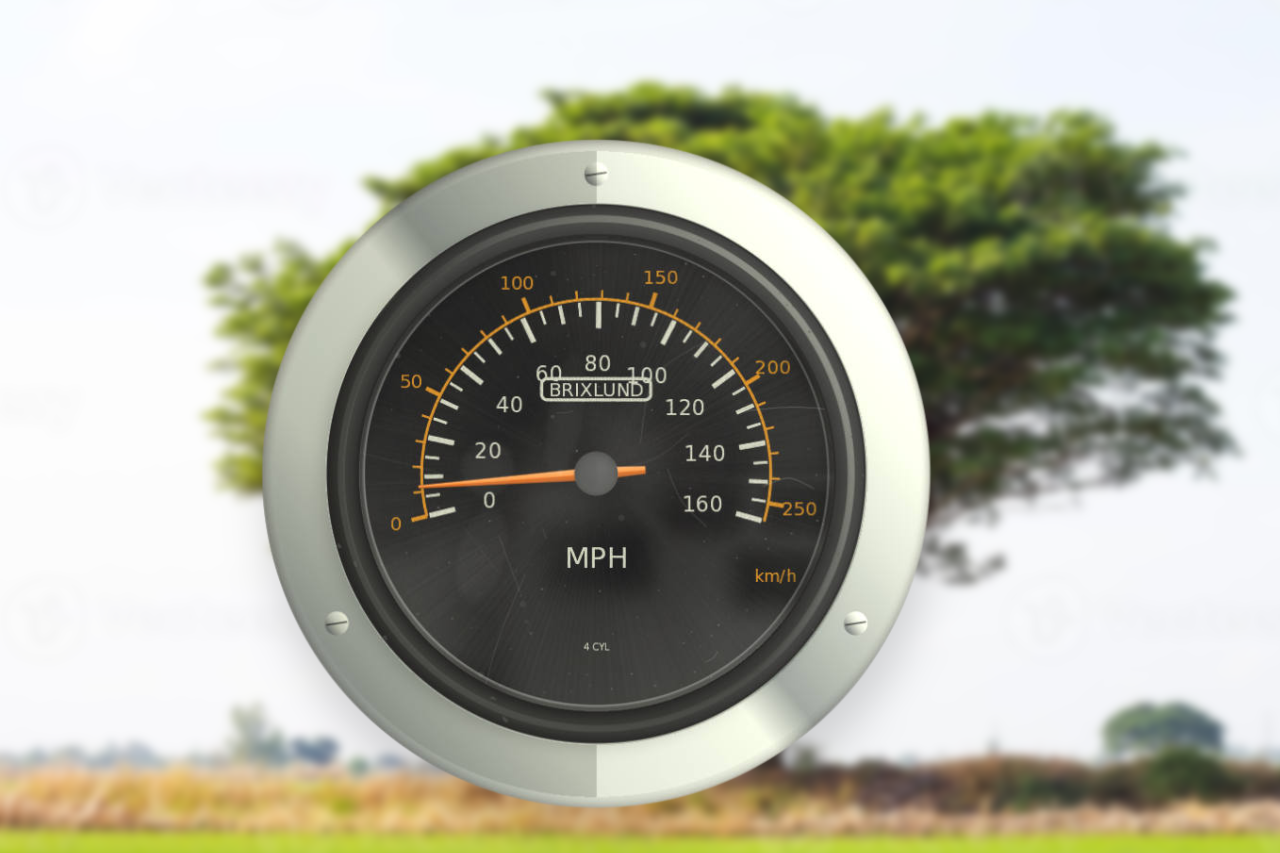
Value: 7.5mph
